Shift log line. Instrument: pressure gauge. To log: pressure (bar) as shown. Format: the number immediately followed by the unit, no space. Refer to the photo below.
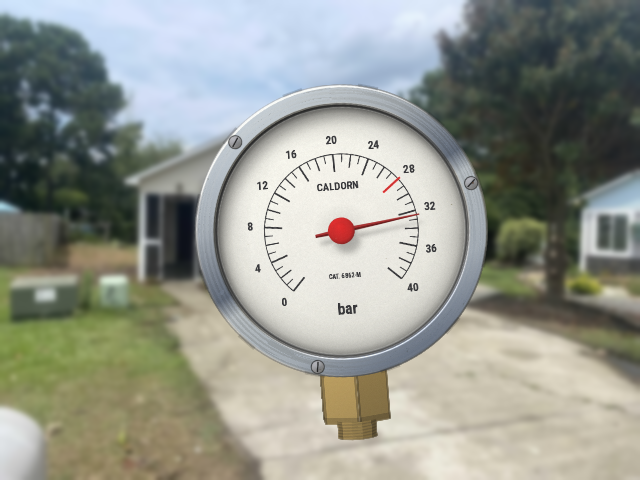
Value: 32.5bar
